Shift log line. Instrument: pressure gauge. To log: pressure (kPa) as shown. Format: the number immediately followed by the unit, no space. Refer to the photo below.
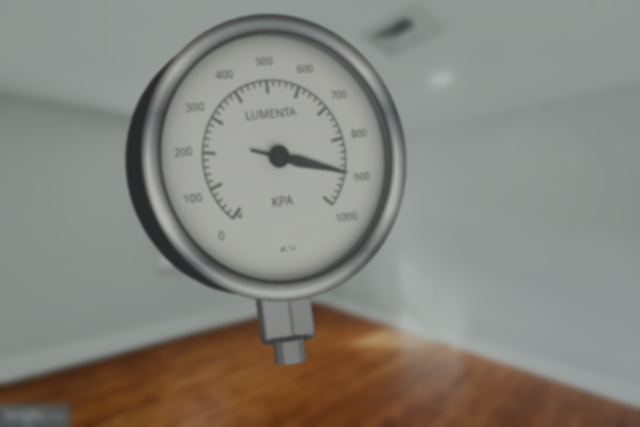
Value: 900kPa
